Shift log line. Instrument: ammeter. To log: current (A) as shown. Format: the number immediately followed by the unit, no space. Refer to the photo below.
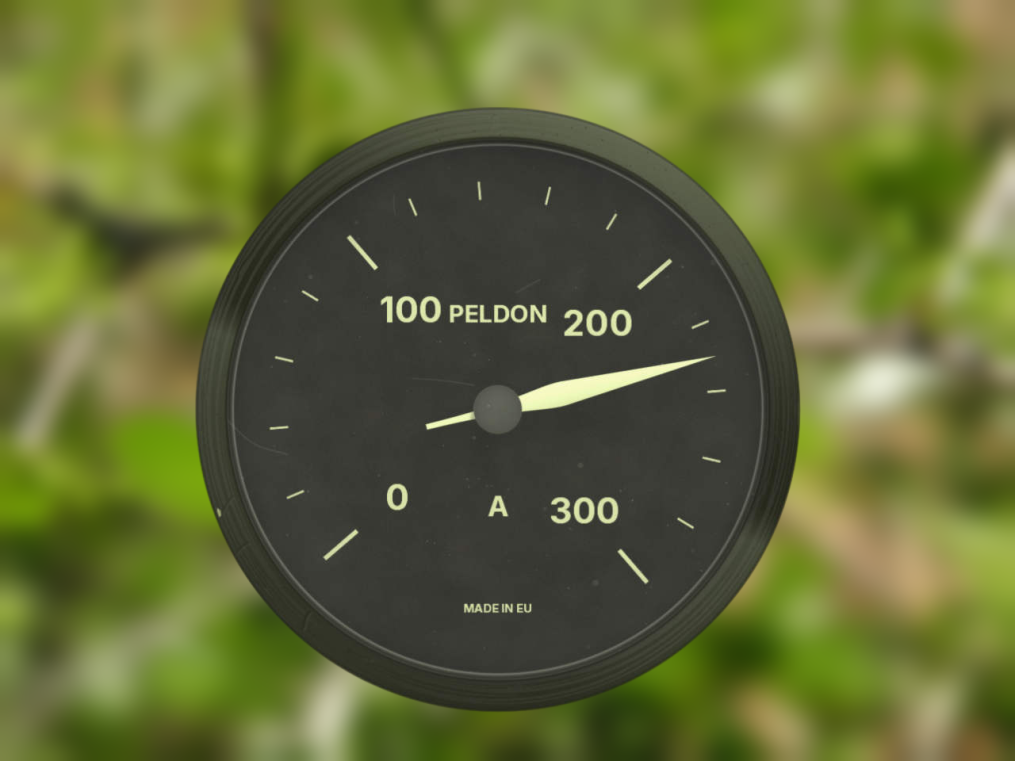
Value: 230A
